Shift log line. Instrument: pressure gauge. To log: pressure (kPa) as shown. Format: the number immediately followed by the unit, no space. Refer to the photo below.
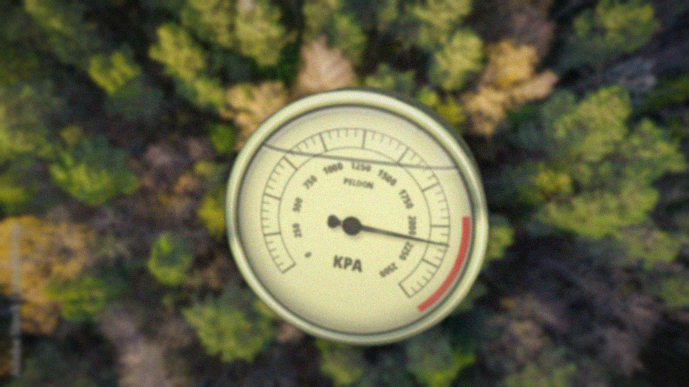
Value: 2100kPa
